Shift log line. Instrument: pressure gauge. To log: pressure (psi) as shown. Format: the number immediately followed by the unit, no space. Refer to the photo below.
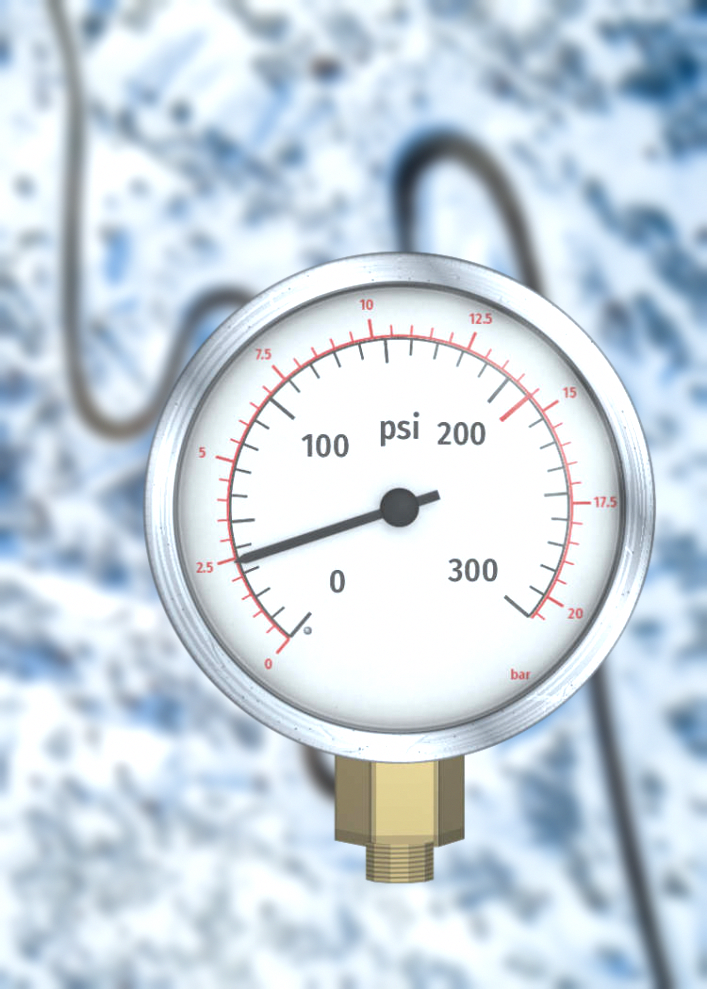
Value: 35psi
